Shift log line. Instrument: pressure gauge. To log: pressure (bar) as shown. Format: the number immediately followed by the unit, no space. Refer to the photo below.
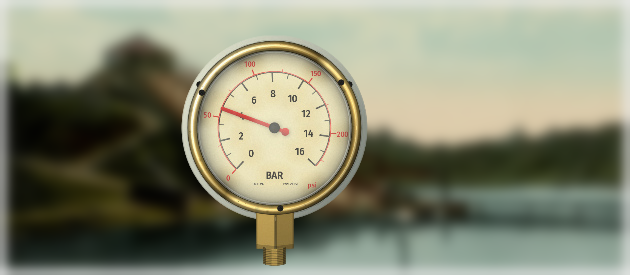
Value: 4bar
